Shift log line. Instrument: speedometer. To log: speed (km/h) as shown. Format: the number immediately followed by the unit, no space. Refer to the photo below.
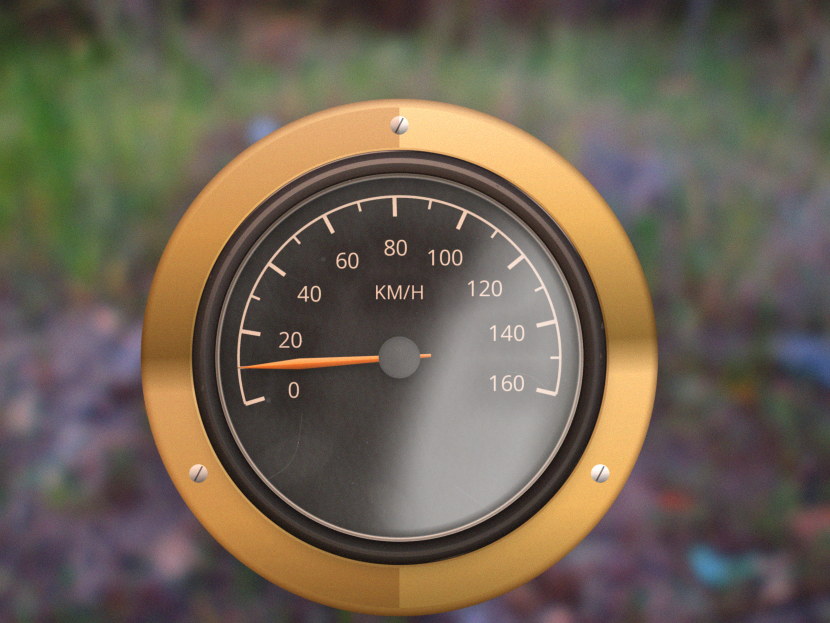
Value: 10km/h
